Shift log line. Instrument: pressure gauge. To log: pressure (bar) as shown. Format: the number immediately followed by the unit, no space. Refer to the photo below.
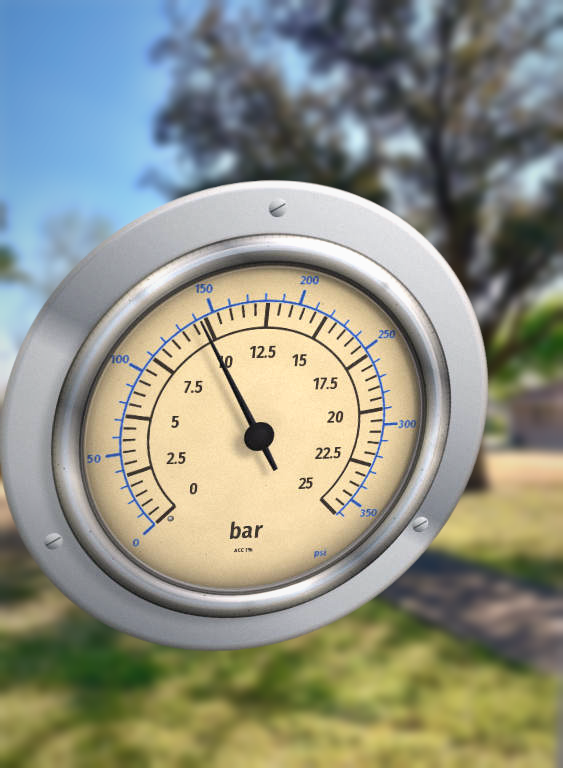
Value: 9.75bar
